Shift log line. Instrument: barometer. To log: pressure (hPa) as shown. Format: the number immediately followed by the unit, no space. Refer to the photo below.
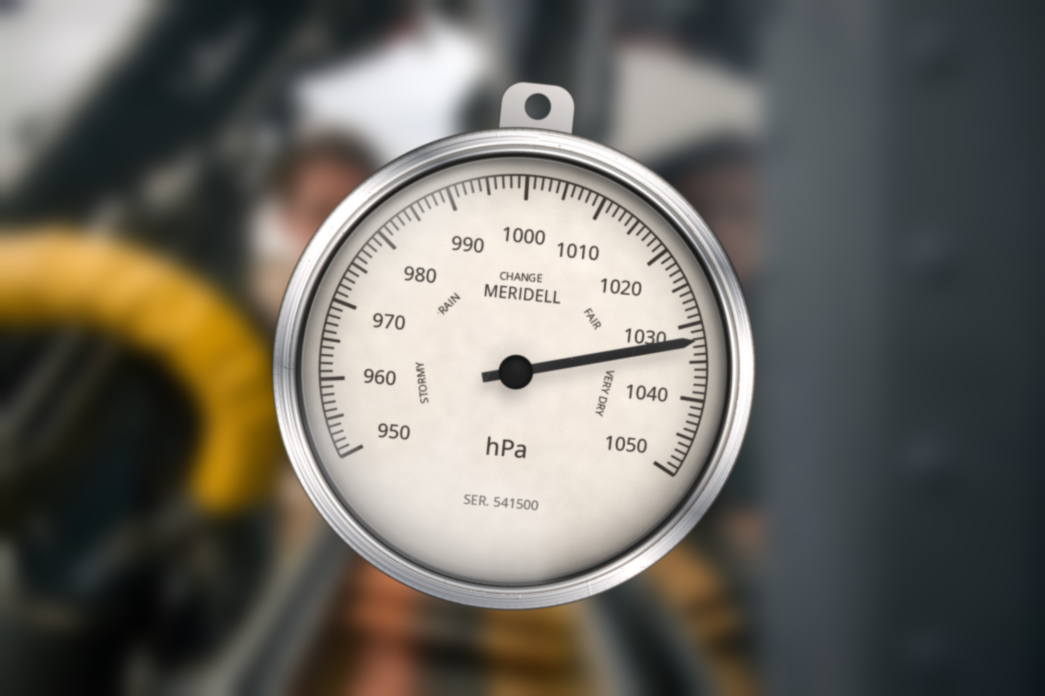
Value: 1032hPa
